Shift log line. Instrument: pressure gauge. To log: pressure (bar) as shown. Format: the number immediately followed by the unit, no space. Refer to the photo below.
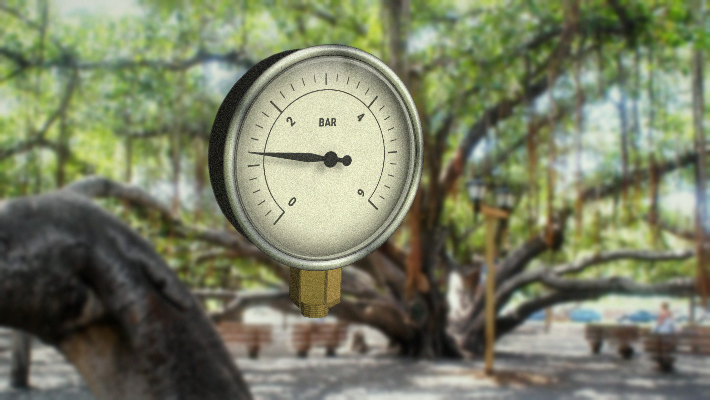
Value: 1.2bar
